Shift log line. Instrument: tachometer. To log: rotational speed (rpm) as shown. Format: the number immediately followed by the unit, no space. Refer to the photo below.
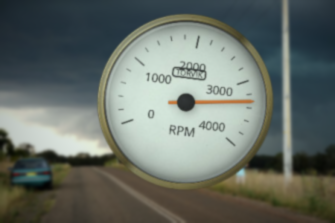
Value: 3300rpm
